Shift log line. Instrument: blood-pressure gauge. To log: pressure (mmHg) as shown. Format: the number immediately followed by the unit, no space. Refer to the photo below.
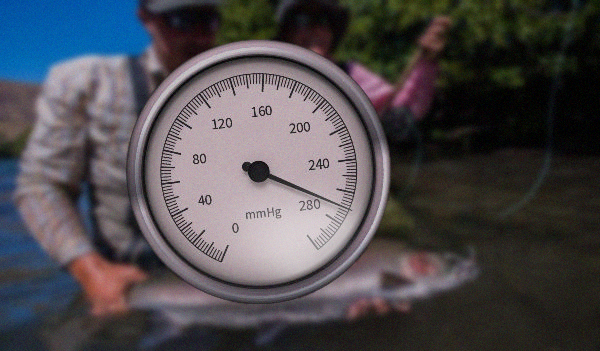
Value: 270mmHg
